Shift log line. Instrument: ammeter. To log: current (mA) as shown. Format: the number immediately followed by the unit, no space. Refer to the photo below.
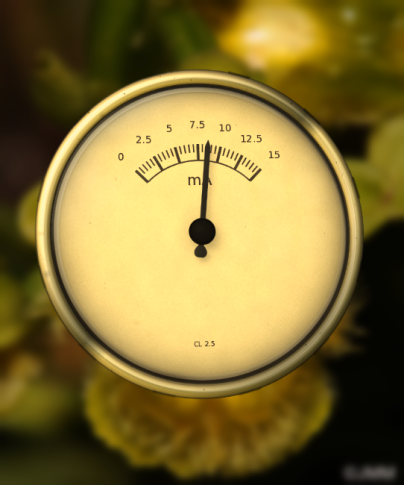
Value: 8.5mA
